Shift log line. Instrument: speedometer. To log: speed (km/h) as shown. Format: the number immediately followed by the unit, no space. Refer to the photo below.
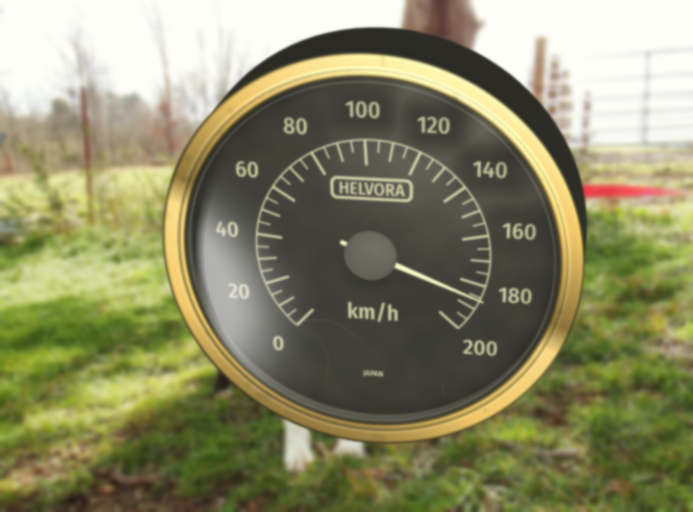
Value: 185km/h
